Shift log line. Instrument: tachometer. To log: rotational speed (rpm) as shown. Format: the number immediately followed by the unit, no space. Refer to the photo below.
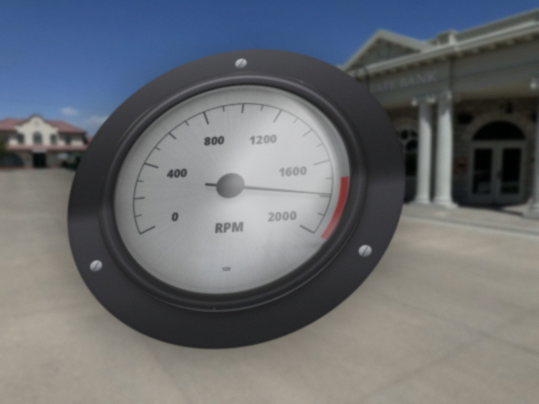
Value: 1800rpm
